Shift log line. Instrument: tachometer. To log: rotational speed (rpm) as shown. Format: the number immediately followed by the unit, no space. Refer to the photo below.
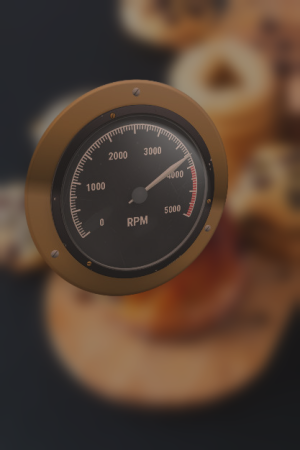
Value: 3750rpm
